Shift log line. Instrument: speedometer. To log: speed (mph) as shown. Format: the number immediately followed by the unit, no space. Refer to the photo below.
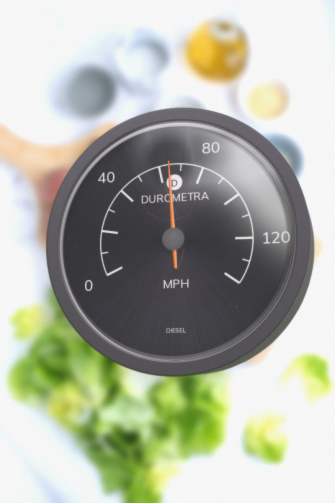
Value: 65mph
